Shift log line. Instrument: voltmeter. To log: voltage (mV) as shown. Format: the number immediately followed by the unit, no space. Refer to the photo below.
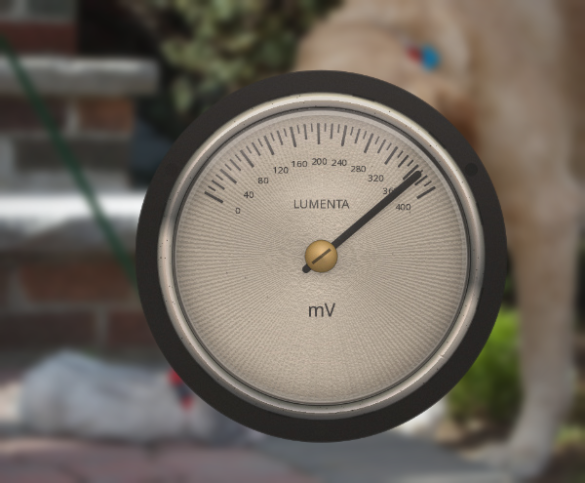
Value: 370mV
